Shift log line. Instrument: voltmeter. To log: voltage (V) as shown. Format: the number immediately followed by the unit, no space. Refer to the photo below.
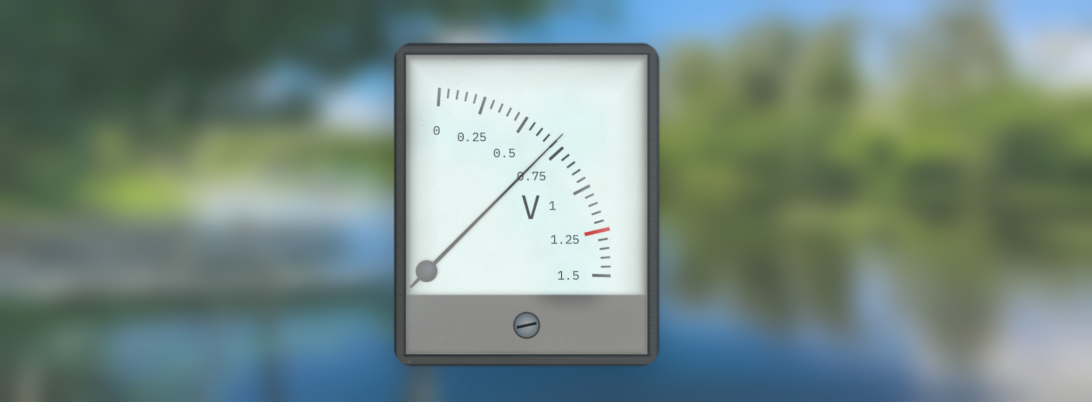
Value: 0.7V
